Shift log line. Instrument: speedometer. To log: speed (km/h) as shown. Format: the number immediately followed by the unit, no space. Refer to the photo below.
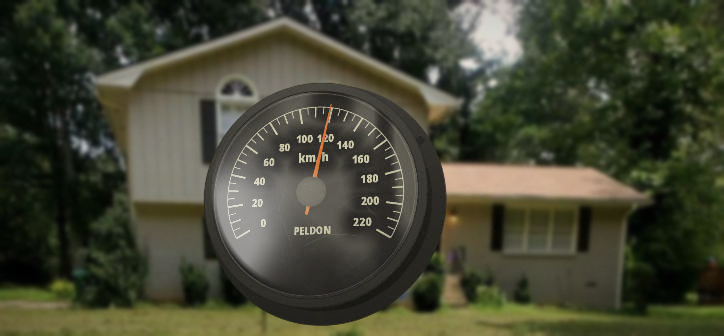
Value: 120km/h
